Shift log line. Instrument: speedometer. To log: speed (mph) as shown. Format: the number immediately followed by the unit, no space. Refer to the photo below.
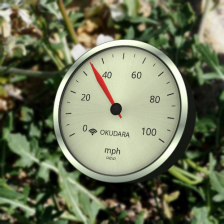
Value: 35mph
